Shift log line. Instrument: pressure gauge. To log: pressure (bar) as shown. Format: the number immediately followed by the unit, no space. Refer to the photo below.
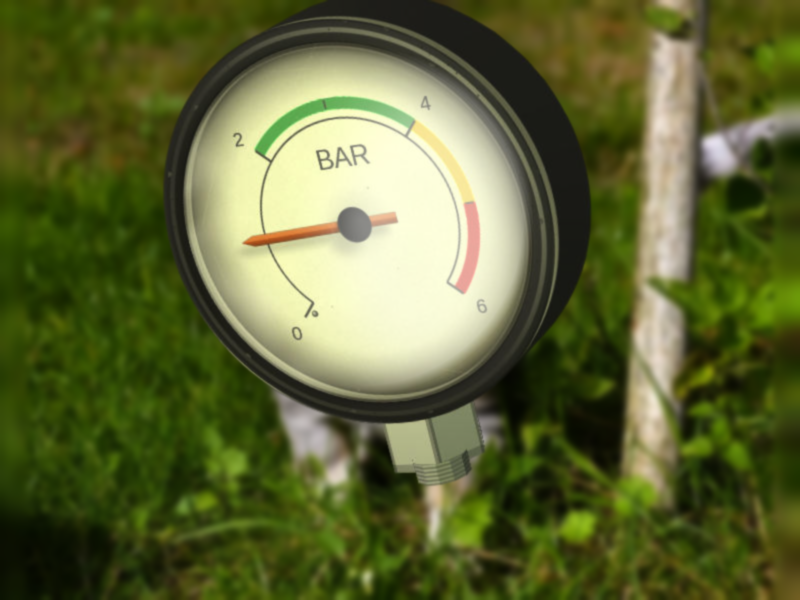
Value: 1bar
